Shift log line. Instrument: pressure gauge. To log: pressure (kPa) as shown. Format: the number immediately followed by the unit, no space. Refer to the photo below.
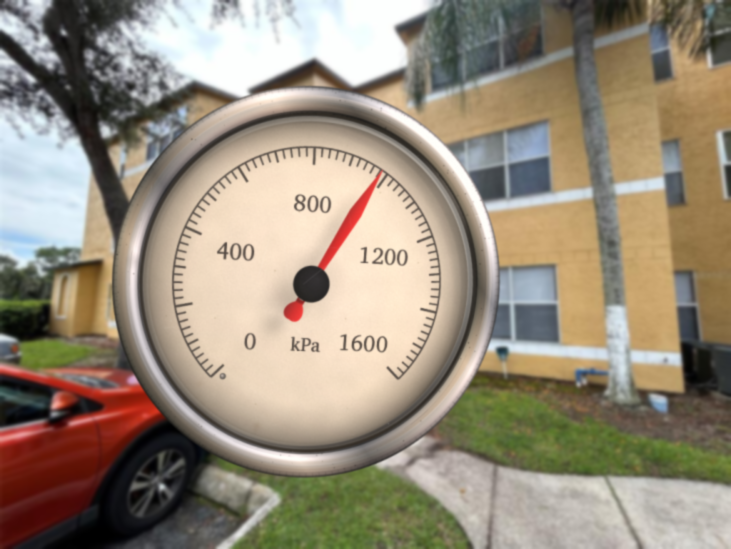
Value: 980kPa
